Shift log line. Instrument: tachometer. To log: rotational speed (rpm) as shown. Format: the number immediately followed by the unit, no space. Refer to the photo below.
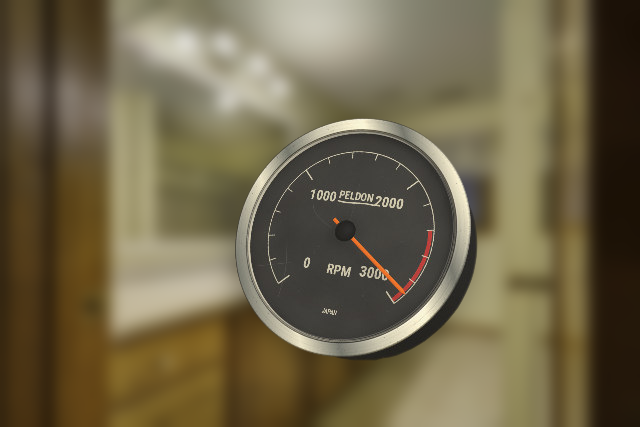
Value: 2900rpm
